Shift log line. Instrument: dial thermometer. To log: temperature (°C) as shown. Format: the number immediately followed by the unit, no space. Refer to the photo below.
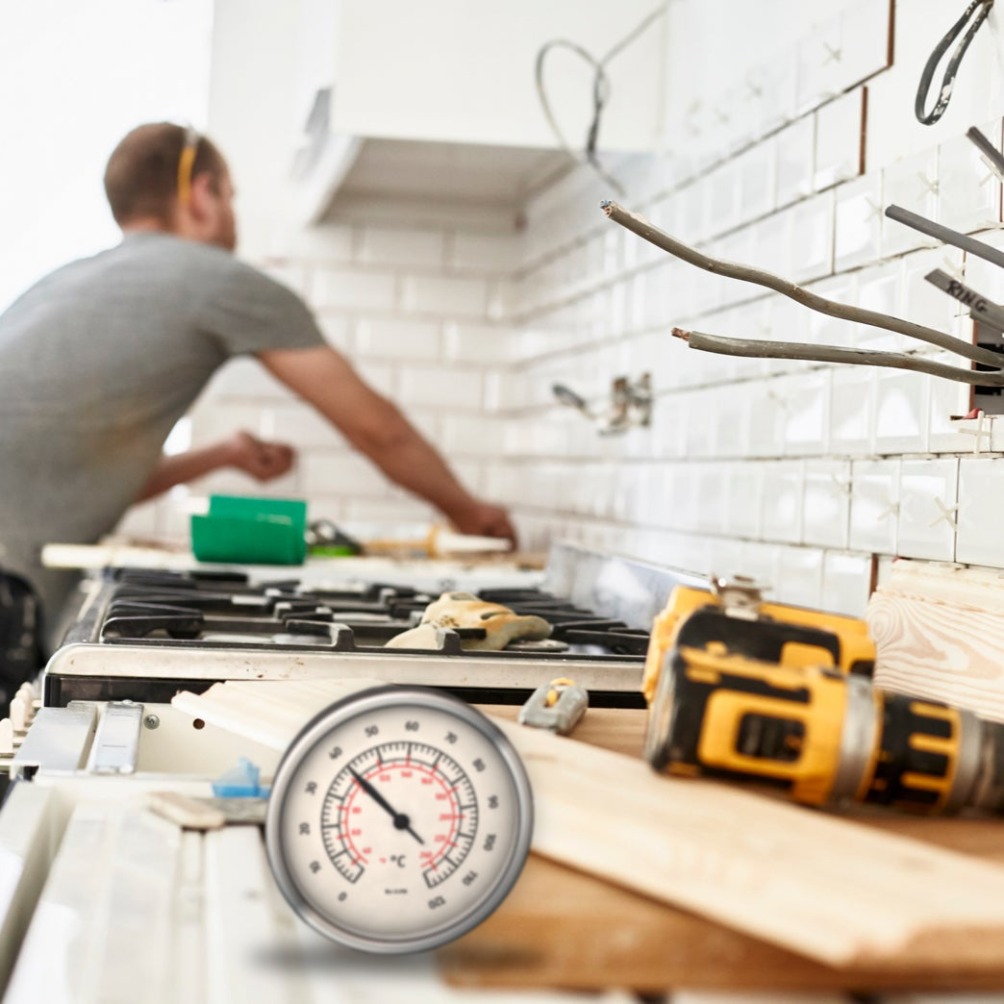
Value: 40°C
